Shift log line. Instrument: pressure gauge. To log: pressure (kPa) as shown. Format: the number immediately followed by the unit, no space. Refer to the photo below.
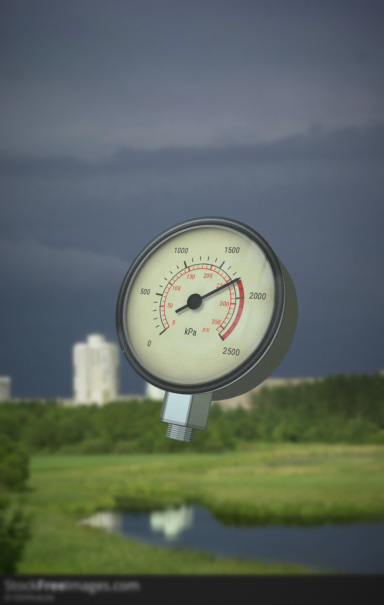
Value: 1800kPa
